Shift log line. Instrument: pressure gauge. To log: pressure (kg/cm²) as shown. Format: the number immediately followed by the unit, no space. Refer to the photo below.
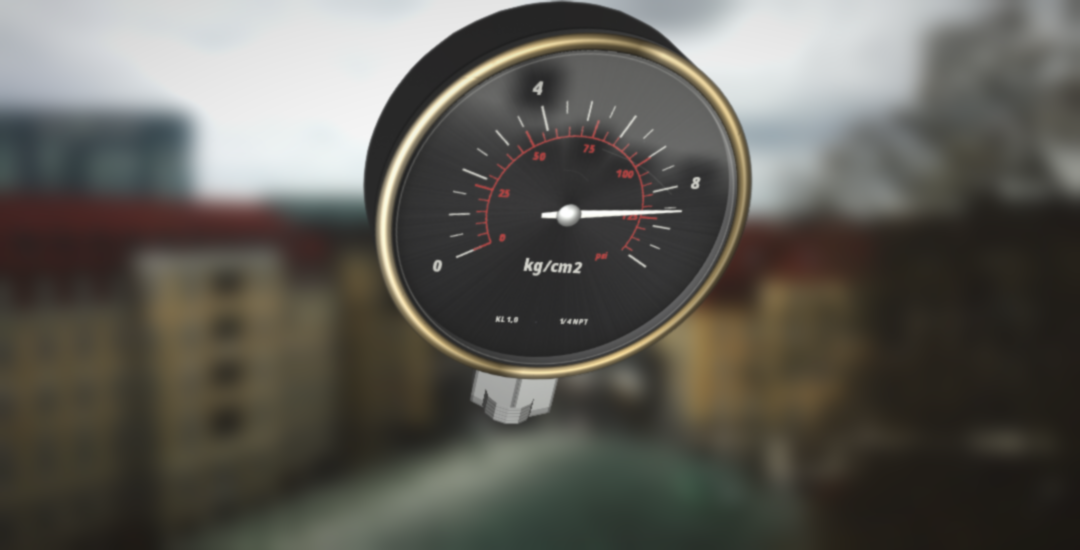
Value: 8.5kg/cm²
